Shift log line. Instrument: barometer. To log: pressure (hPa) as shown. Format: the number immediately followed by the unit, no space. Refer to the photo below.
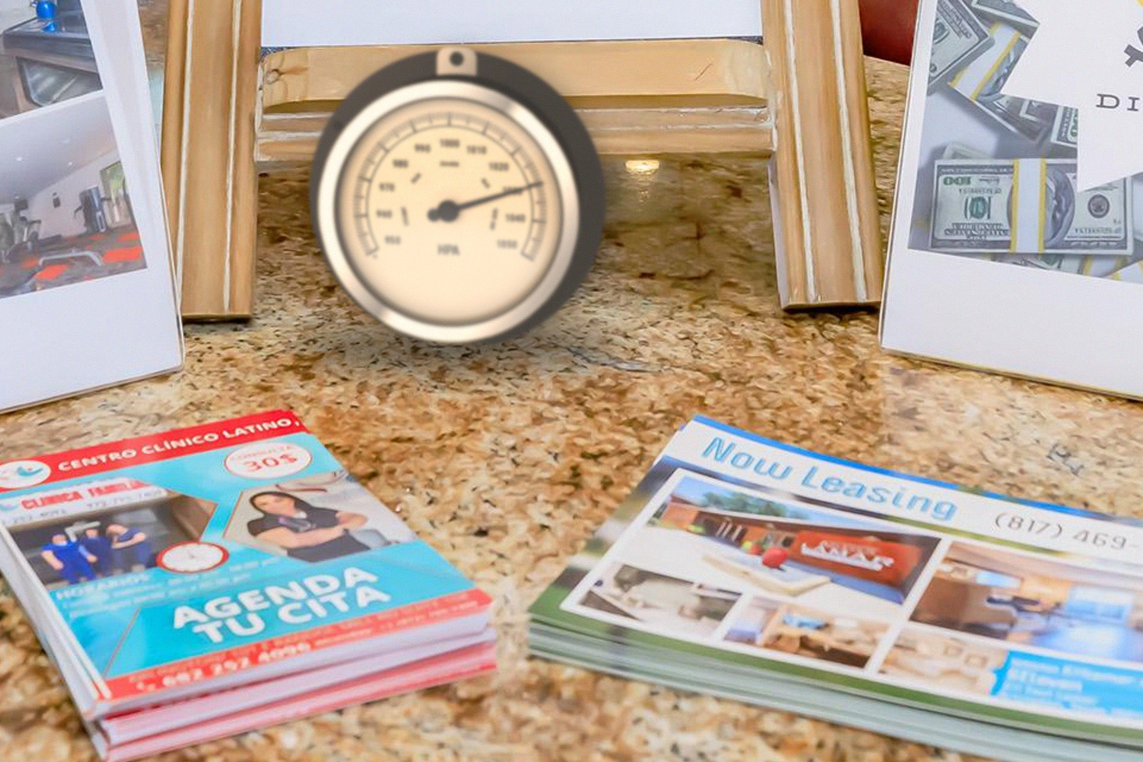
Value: 1030hPa
